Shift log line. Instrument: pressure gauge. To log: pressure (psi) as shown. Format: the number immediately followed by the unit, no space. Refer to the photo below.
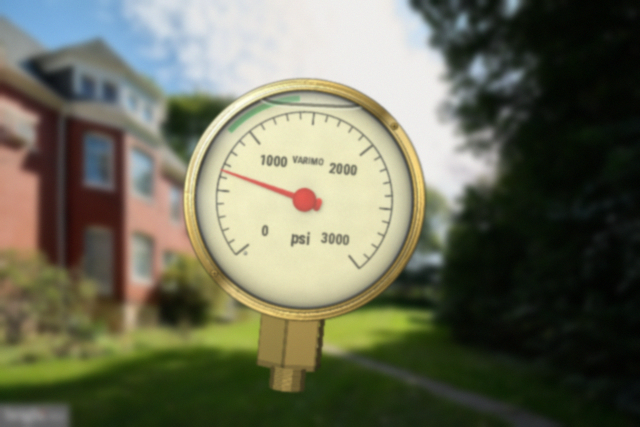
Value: 650psi
